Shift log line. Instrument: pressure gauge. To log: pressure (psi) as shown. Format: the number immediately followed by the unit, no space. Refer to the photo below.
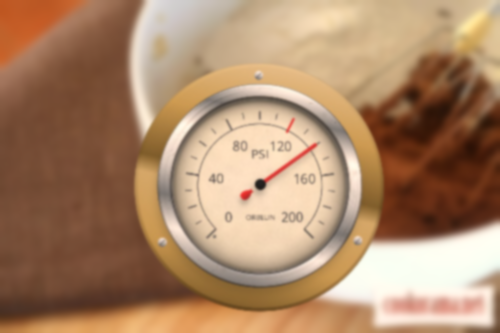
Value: 140psi
